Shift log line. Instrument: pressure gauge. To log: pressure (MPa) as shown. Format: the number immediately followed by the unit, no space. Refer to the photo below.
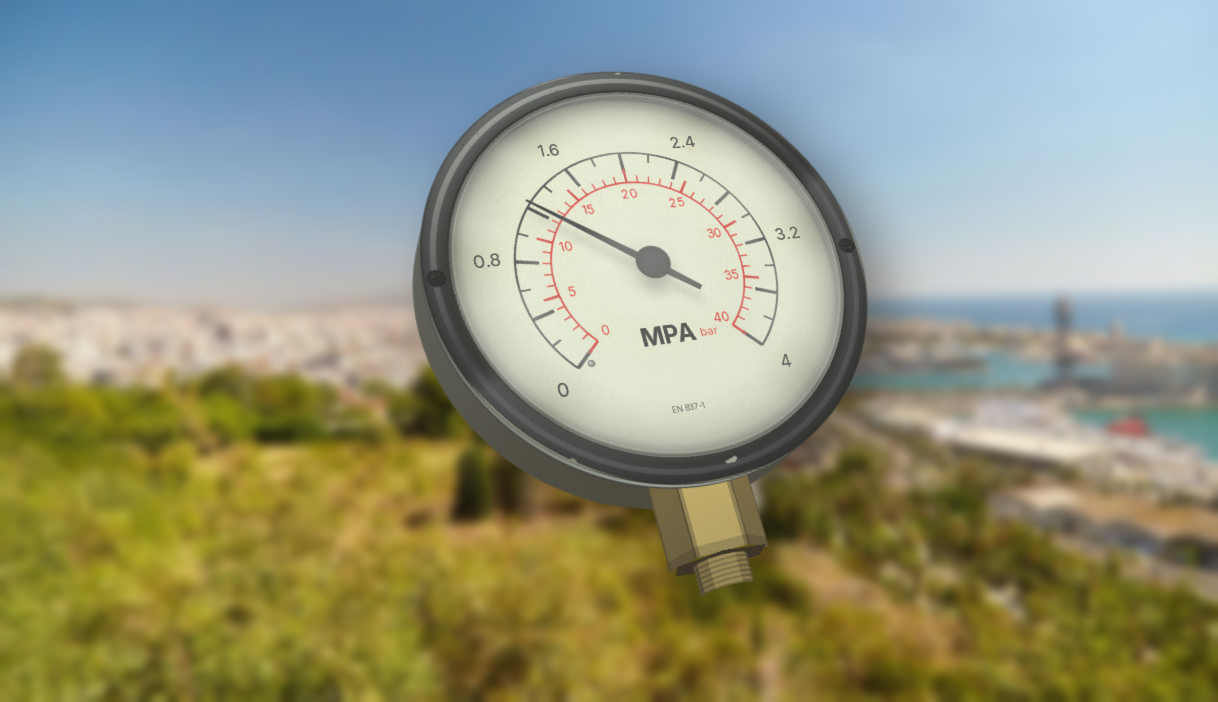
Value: 1.2MPa
